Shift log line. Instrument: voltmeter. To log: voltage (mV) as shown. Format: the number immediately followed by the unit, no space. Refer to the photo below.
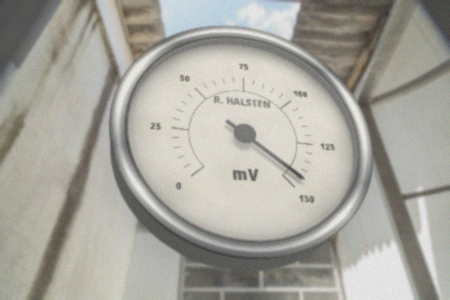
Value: 145mV
